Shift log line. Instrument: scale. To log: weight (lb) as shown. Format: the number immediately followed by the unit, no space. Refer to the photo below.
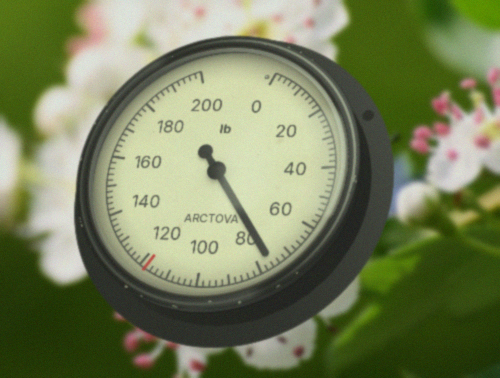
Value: 76lb
